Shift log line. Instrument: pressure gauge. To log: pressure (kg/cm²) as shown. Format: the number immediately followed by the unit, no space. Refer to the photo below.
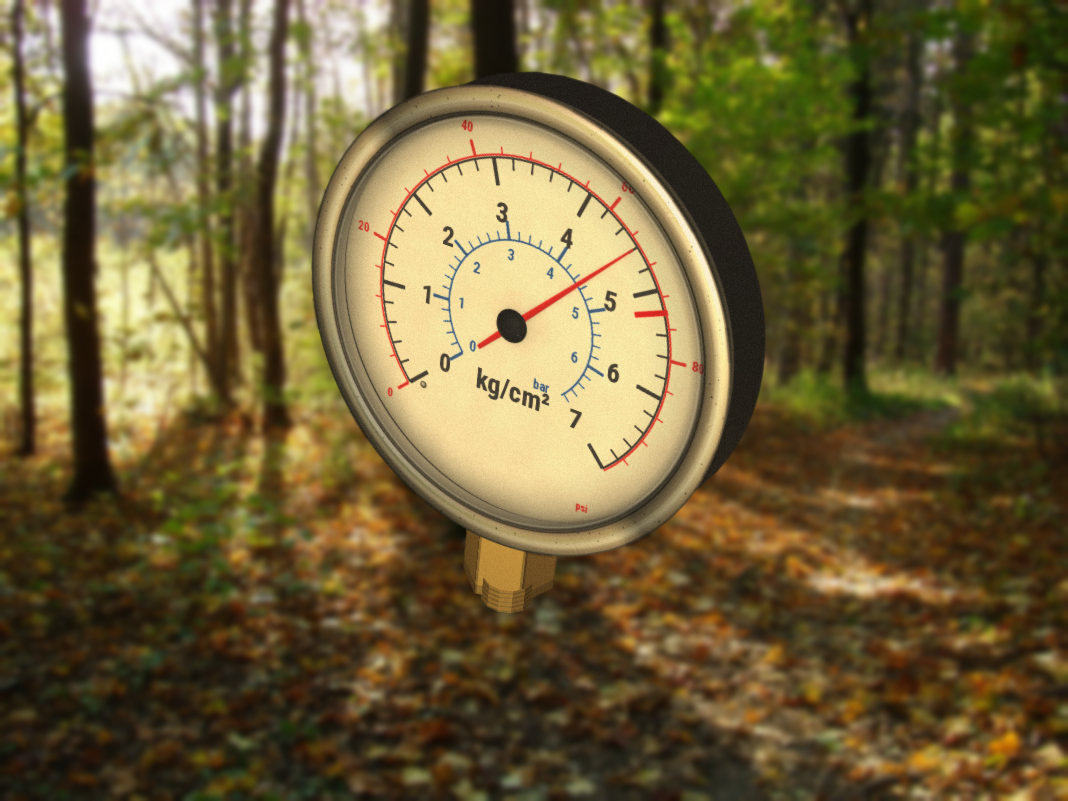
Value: 4.6kg/cm²
